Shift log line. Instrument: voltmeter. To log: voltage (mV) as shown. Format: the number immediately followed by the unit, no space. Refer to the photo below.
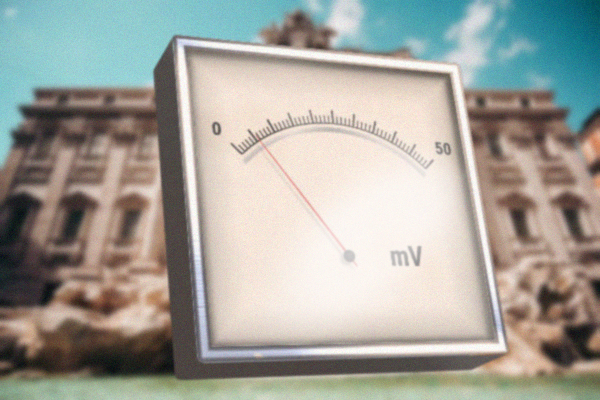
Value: 5mV
